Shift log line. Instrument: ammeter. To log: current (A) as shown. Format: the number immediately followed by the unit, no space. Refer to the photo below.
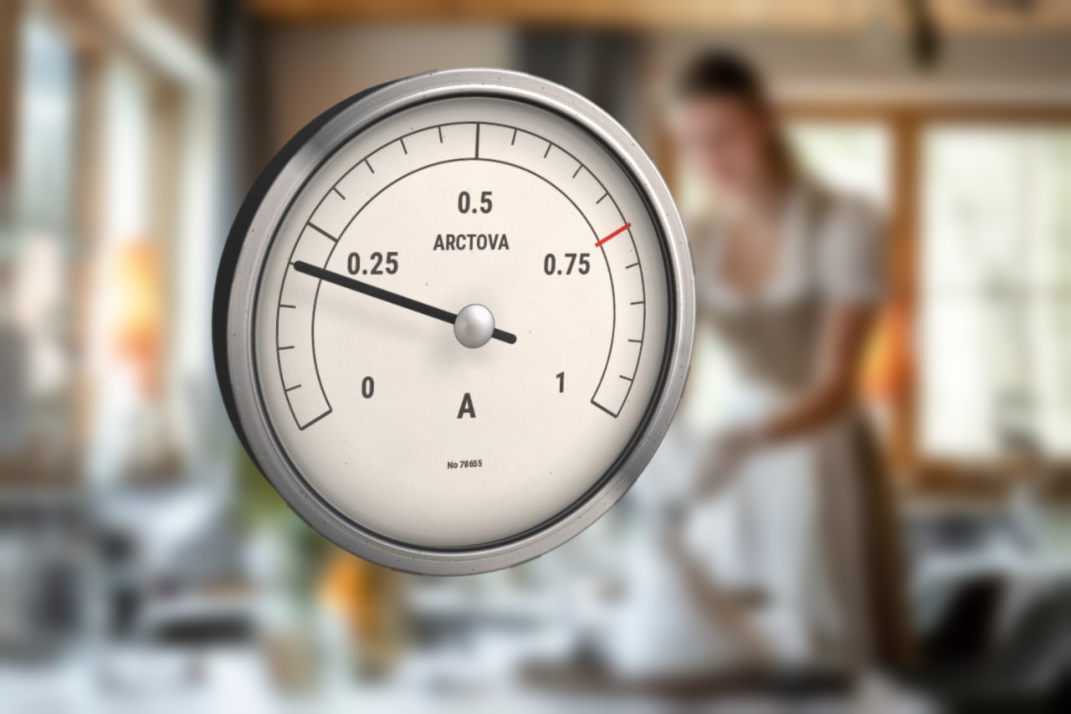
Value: 0.2A
